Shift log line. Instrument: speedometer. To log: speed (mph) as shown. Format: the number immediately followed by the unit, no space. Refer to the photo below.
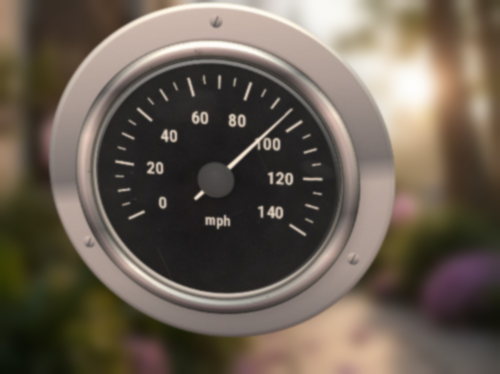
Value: 95mph
